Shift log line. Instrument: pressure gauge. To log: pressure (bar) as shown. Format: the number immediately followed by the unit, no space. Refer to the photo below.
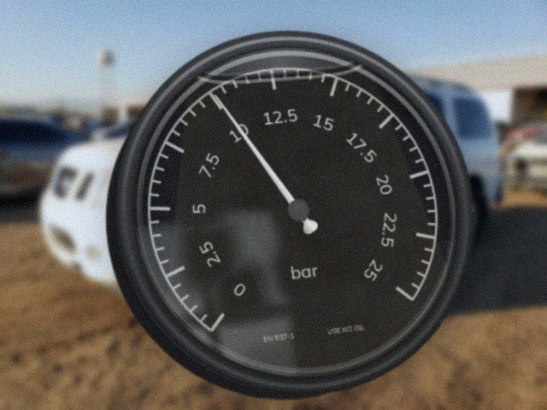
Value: 10bar
